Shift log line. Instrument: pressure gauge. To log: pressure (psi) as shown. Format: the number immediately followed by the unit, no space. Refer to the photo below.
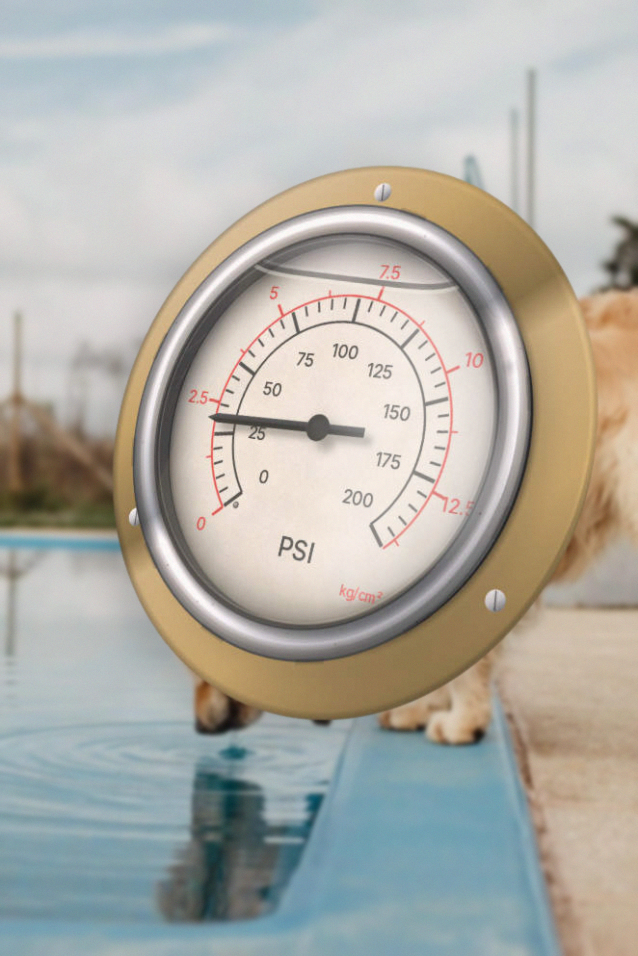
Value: 30psi
